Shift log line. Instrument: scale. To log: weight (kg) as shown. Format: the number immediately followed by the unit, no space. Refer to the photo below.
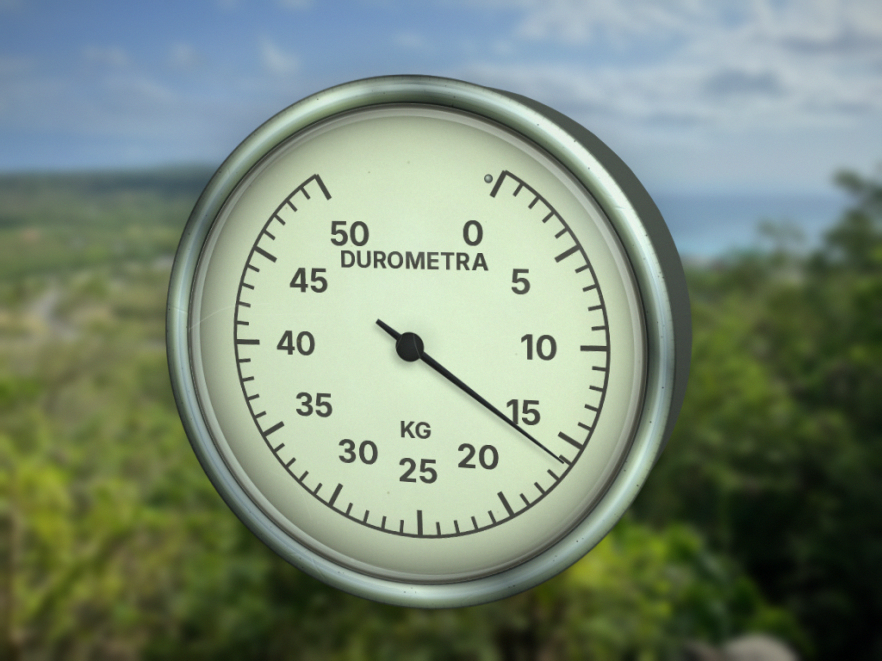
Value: 16kg
